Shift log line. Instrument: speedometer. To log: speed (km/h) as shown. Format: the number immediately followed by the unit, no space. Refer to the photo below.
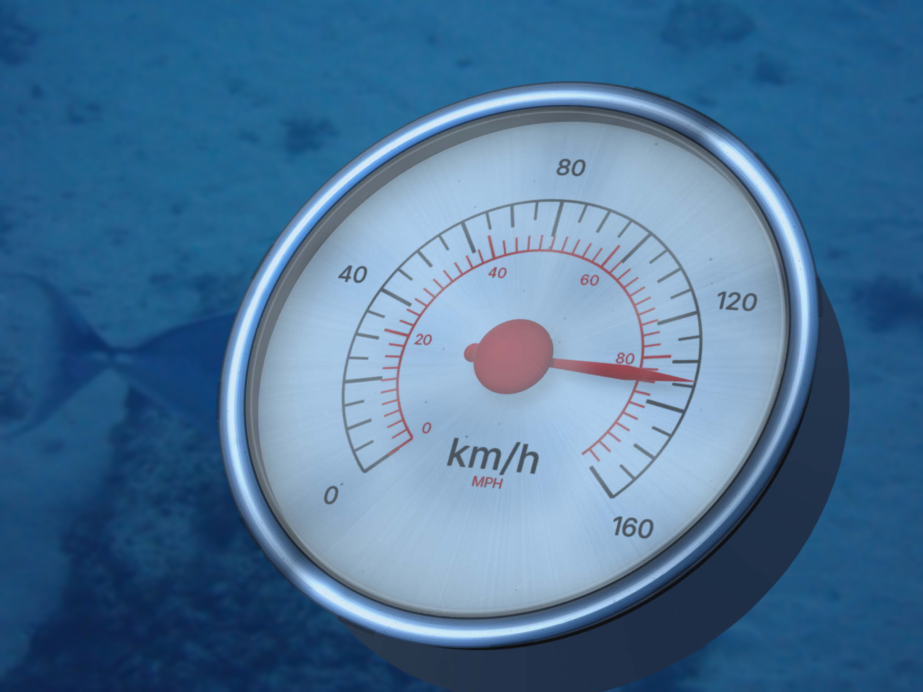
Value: 135km/h
